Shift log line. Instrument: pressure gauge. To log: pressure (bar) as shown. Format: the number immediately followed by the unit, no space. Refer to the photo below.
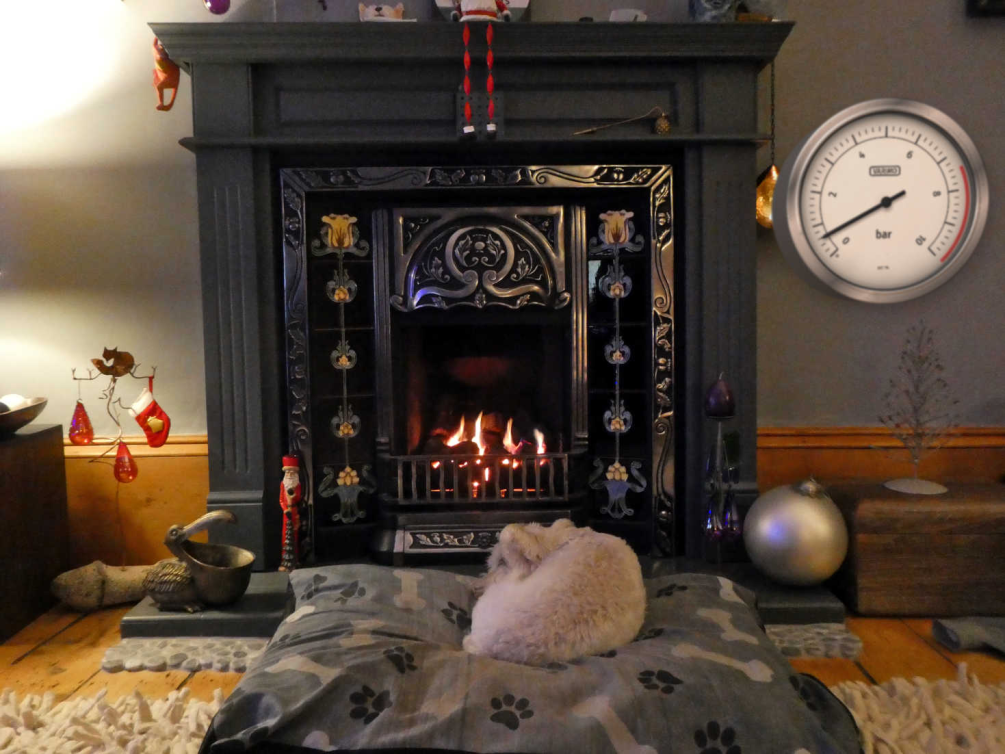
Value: 0.6bar
